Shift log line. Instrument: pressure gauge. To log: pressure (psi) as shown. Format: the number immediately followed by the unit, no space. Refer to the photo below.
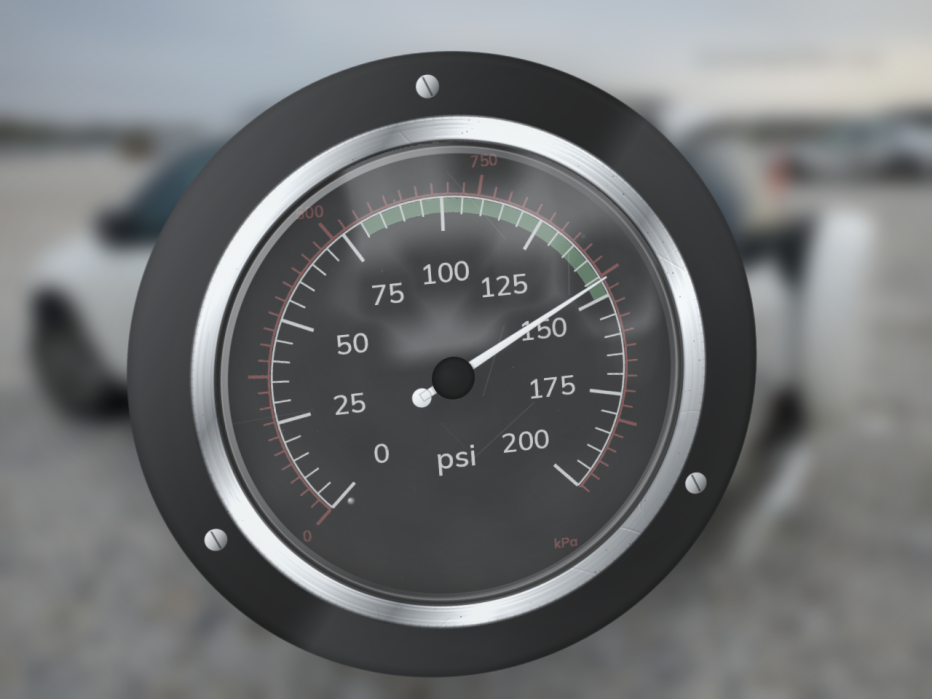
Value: 145psi
